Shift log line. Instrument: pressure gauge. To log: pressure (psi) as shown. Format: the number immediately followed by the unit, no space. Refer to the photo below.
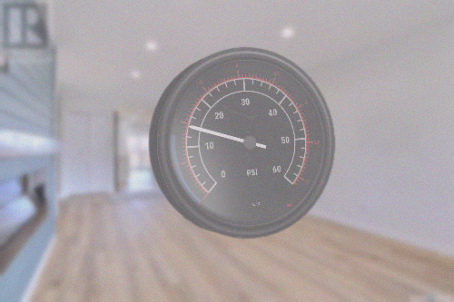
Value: 14psi
